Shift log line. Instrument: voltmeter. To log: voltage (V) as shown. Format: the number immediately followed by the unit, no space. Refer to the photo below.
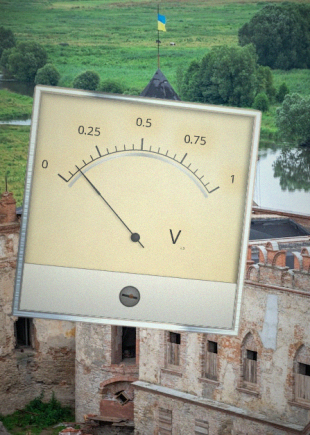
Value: 0.1V
